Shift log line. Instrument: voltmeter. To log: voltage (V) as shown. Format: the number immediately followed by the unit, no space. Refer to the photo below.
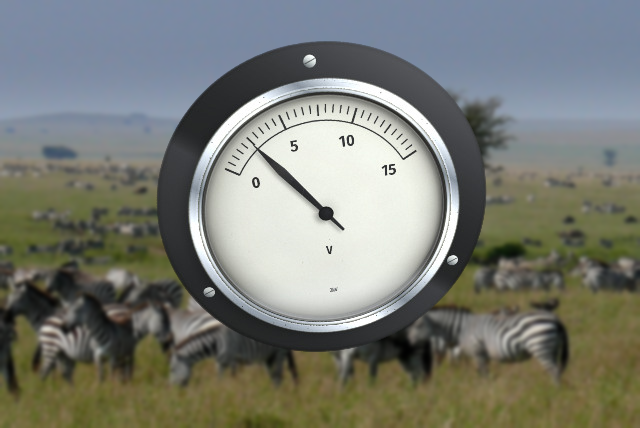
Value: 2.5V
